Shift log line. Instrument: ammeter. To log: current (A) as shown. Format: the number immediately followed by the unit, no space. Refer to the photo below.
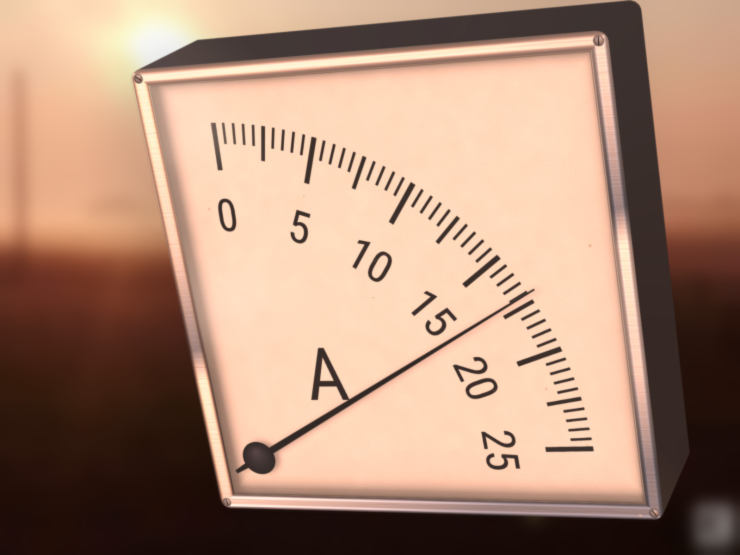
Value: 17A
